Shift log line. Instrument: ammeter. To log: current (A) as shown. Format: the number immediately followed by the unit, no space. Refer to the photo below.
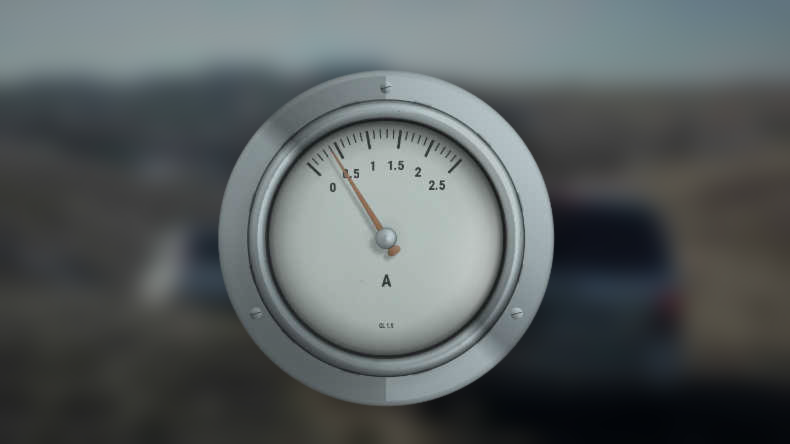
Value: 0.4A
